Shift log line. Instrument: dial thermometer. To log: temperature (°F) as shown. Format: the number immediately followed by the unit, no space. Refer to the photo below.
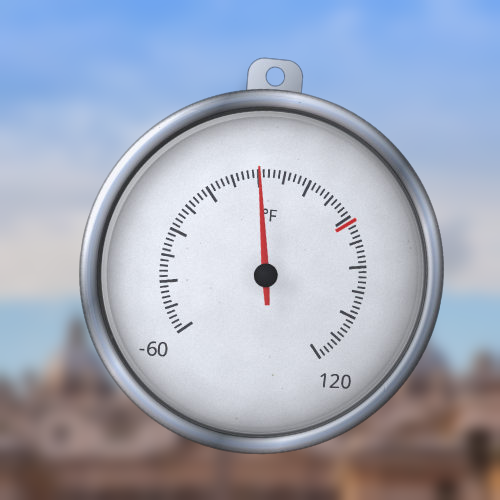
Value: 20°F
